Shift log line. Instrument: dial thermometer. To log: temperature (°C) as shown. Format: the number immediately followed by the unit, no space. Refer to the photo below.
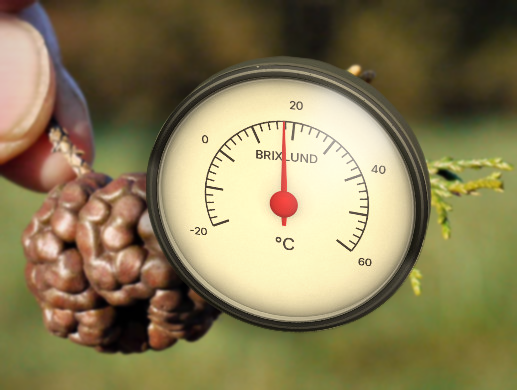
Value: 18°C
